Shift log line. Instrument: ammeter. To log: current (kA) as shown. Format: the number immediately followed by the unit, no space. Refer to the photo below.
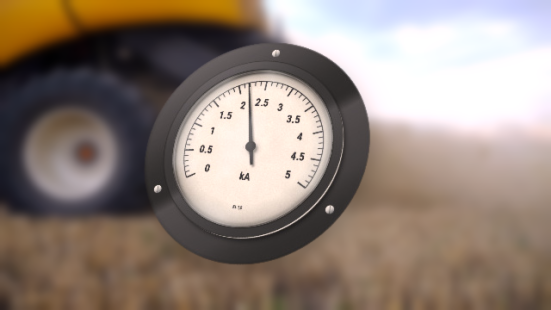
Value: 2.2kA
